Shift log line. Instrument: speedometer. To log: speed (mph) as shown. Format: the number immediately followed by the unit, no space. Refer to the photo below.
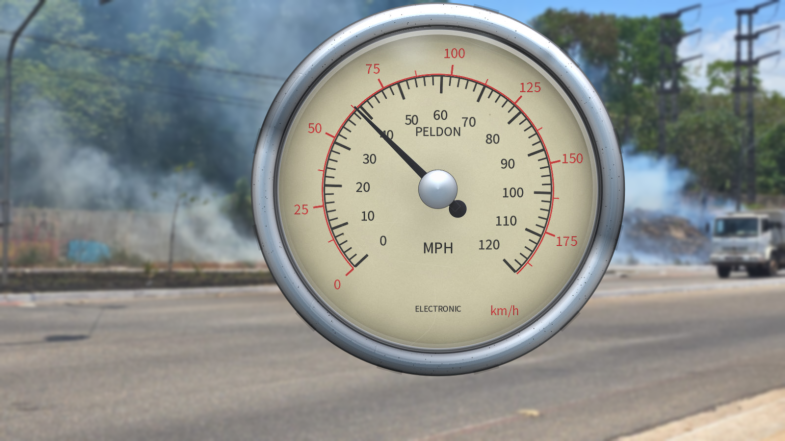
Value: 39mph
